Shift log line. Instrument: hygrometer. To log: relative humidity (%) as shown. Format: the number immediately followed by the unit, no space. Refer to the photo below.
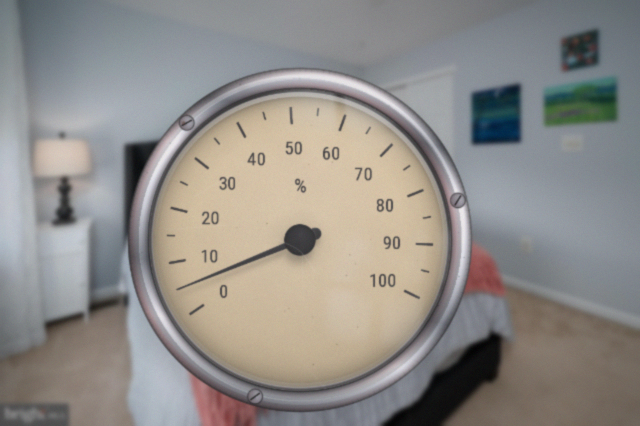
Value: 5%
